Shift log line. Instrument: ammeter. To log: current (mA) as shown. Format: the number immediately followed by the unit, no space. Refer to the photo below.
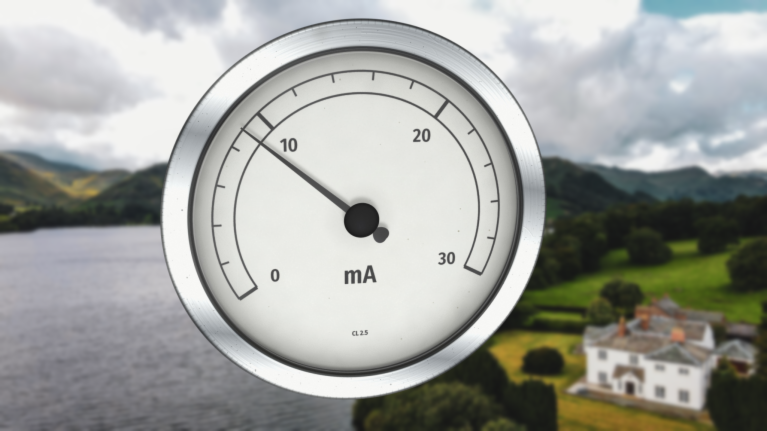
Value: 9mA
